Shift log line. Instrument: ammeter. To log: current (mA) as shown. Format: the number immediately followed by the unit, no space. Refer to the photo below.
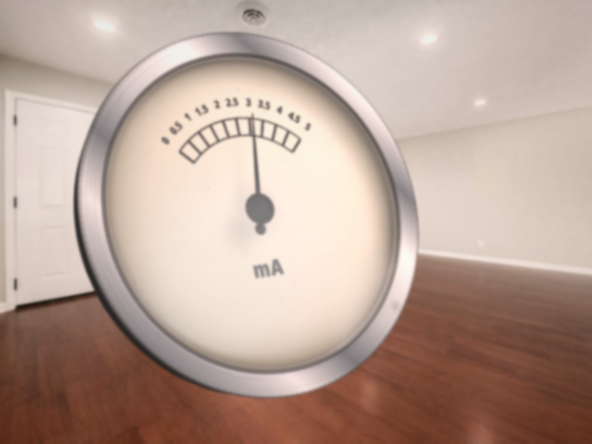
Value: 3mA
